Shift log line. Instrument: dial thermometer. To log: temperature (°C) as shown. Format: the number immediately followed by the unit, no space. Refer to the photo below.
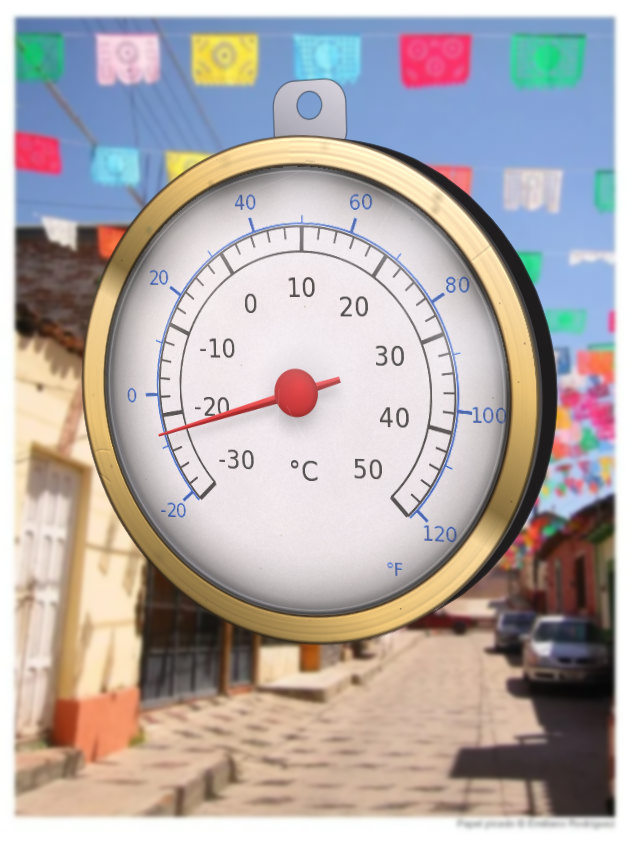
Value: -22°C
